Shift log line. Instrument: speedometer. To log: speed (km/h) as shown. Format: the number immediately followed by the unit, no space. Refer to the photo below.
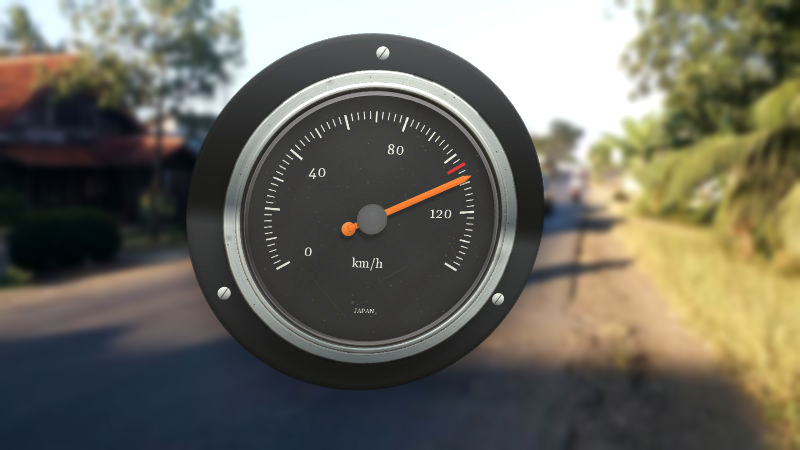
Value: 108km/h
